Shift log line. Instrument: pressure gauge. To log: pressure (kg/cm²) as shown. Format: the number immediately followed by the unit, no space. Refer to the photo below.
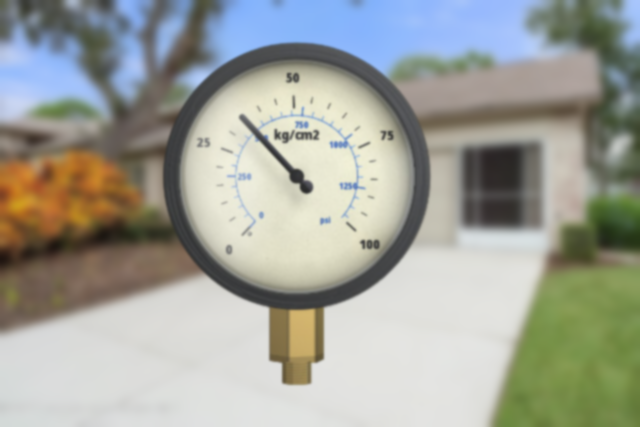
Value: 35kg/cm²
